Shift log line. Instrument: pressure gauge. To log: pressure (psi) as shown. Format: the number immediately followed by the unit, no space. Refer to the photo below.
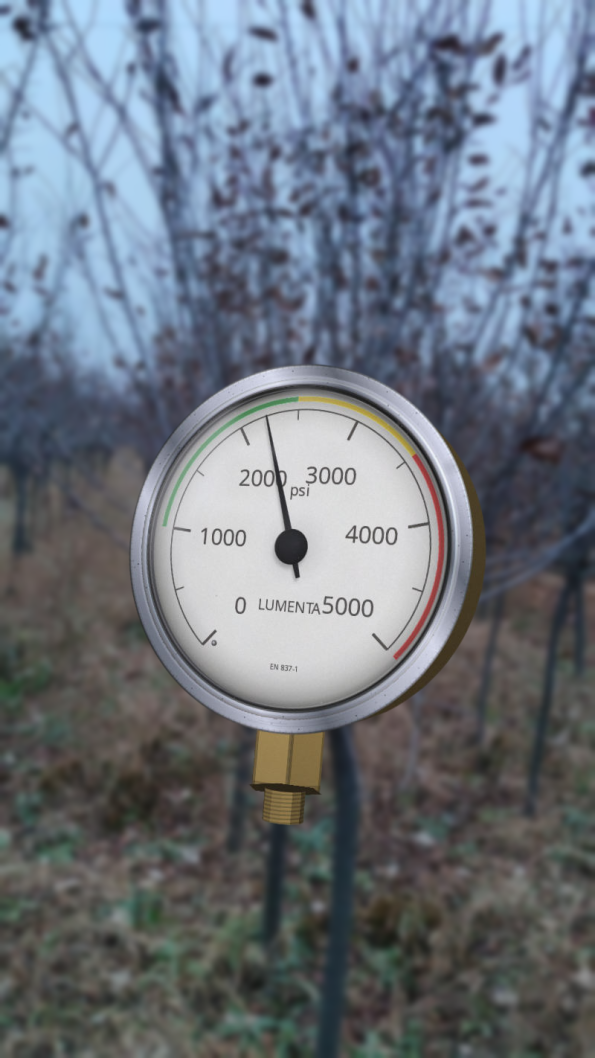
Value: 2250psi
